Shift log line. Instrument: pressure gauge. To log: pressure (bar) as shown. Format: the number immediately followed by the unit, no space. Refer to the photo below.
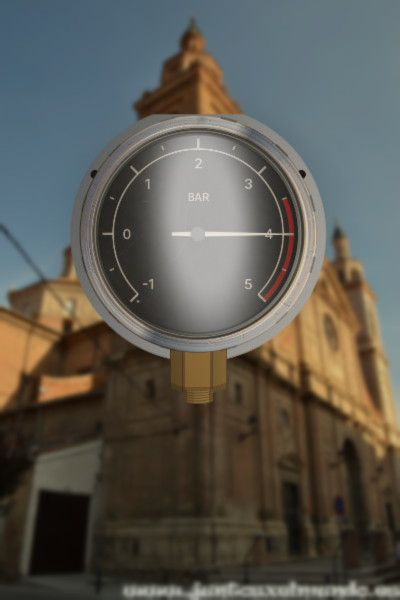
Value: 4bar
